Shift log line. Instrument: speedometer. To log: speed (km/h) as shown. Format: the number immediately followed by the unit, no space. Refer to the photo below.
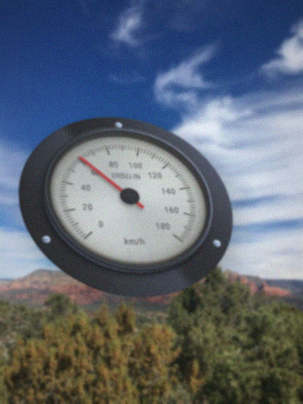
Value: 60km/h
